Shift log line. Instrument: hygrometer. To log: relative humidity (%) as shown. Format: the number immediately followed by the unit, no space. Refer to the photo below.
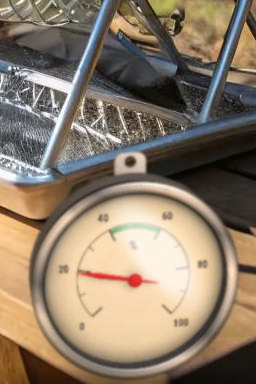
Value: 20%
